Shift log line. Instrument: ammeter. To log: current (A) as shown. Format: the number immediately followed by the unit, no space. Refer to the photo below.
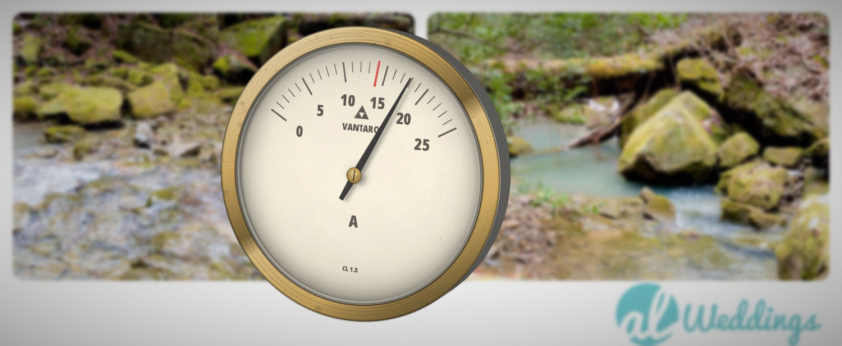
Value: 18A
